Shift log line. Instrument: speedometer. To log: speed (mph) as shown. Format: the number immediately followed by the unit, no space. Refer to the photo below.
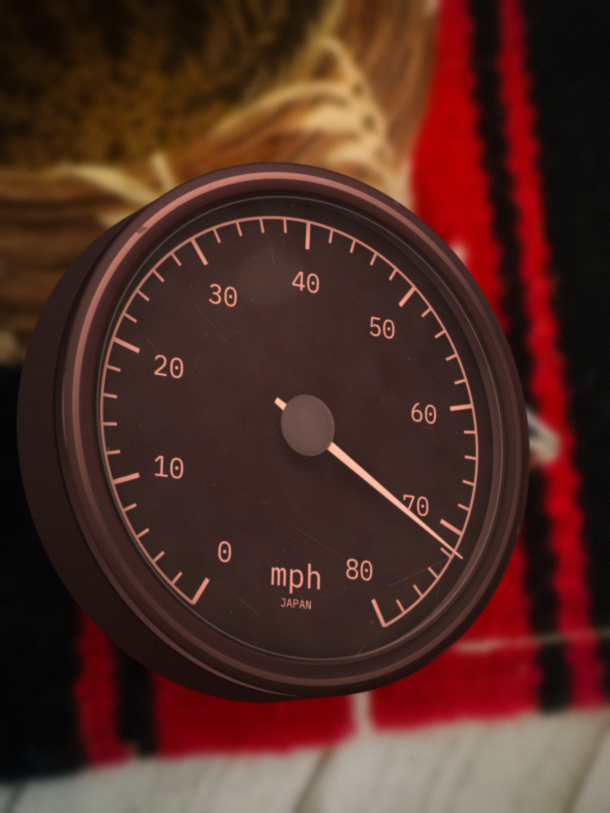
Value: 72mph
